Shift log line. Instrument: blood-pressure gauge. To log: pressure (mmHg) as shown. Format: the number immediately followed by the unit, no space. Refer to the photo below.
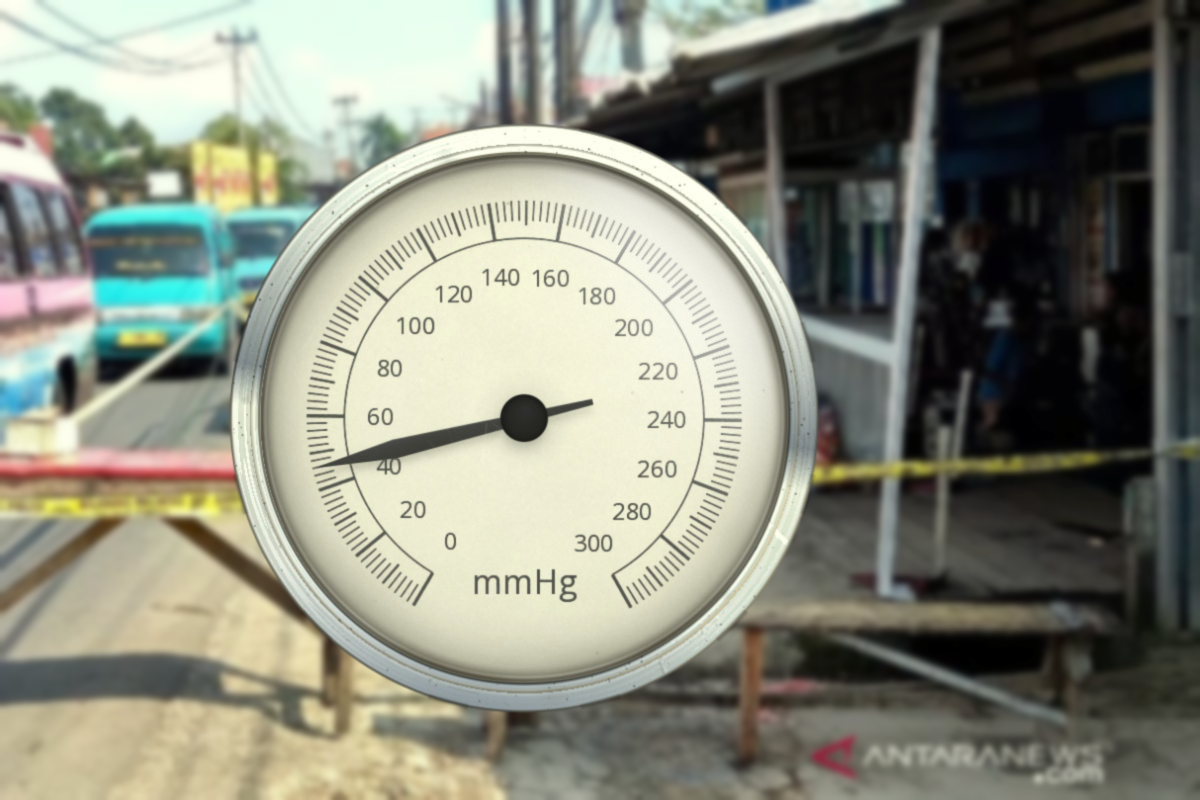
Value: 46mmHg
